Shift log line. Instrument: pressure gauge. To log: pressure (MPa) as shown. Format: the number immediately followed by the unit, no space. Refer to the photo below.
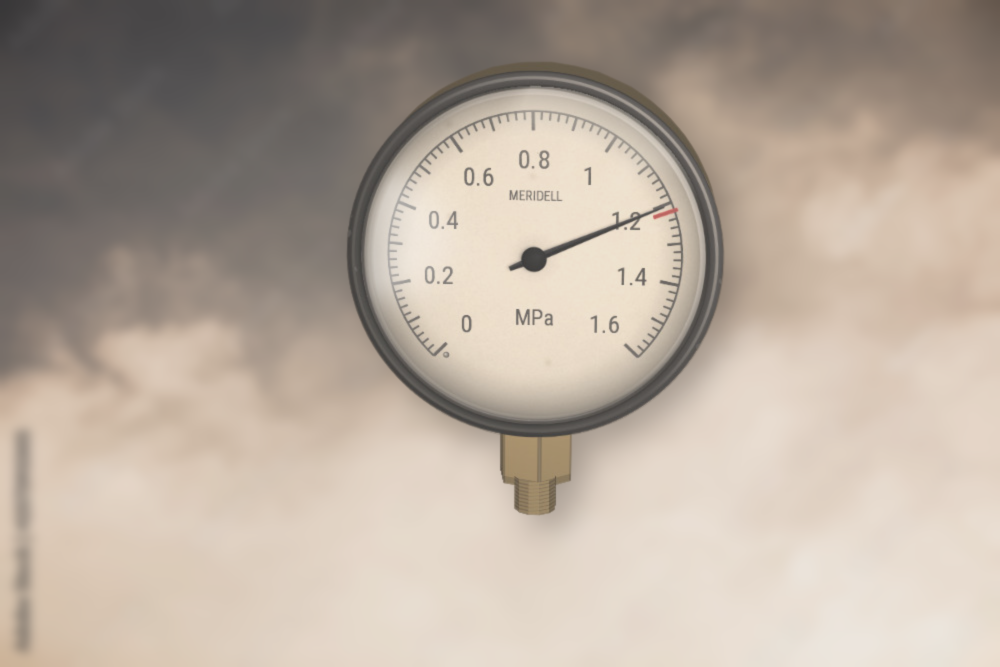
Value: 1.2MPa
